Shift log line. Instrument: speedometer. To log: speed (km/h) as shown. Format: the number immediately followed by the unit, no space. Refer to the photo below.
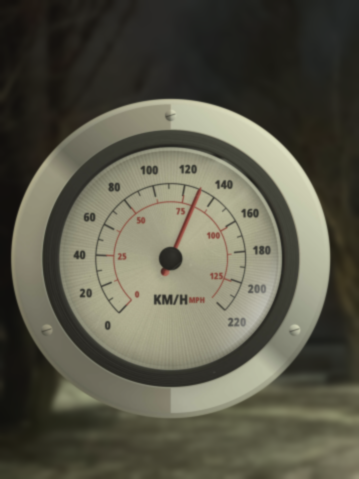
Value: 130km/h
